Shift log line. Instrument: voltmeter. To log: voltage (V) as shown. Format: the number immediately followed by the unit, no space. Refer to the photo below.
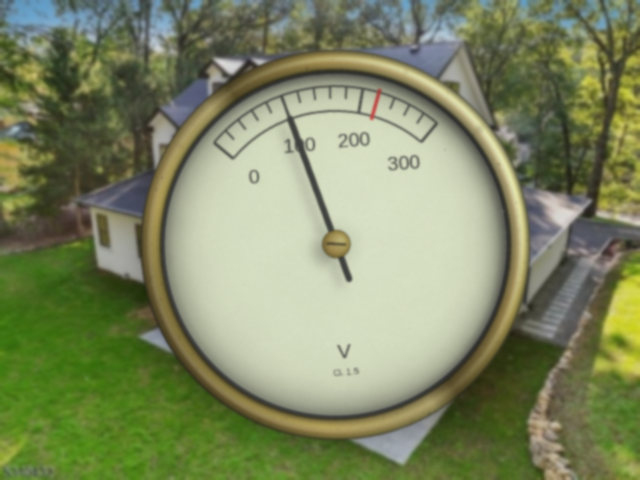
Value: 100V
